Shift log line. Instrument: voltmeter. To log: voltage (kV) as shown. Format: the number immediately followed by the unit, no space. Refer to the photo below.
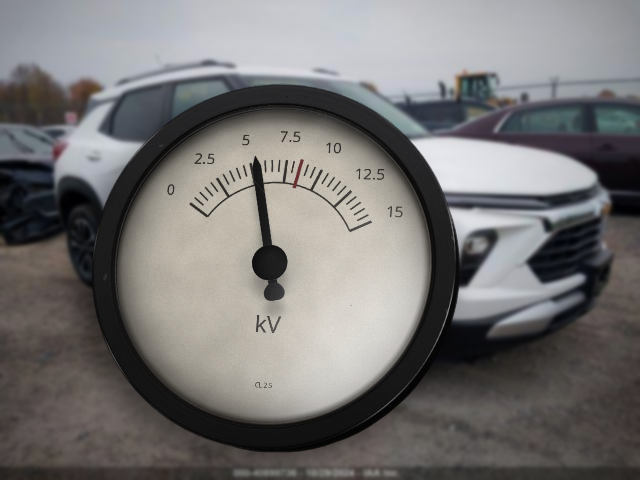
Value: 5.5kV
